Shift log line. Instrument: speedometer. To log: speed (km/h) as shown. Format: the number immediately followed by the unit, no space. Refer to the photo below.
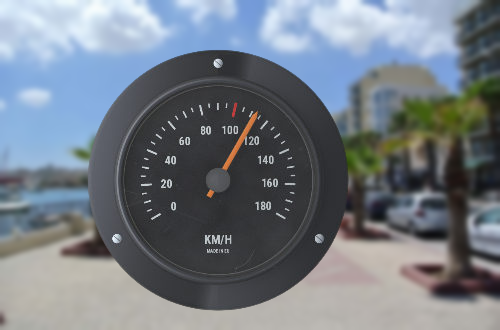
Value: 112.5km/h
